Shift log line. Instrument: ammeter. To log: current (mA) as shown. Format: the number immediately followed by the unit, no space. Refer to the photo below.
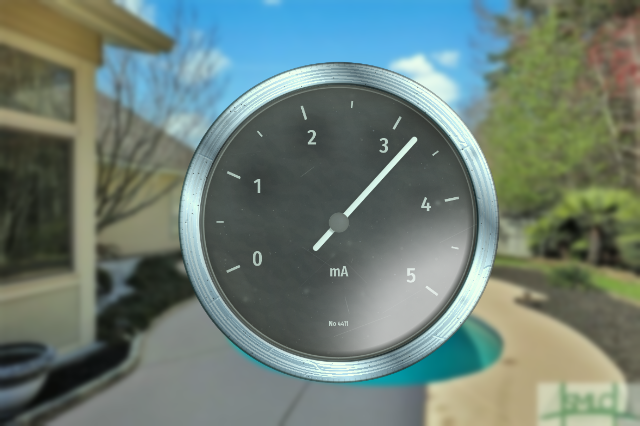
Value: 3.25mA
